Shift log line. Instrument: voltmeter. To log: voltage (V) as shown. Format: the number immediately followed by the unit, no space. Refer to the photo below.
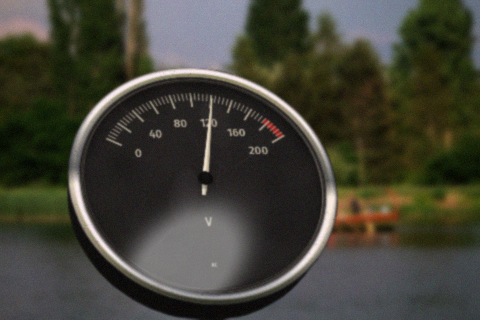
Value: 120V
